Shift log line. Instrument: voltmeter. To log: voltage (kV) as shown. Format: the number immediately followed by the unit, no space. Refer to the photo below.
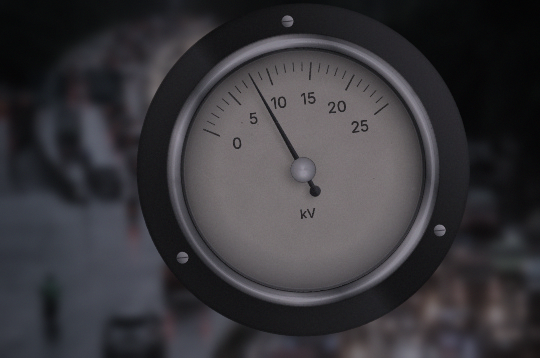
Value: 8kV
